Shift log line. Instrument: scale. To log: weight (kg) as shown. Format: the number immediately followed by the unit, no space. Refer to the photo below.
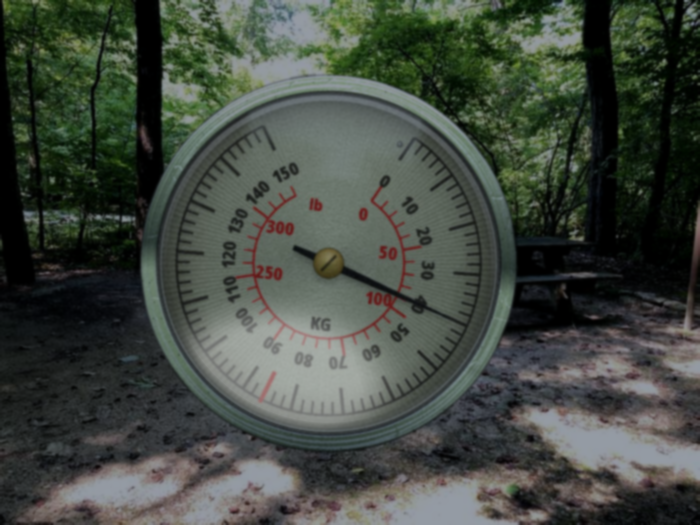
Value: 40kg
